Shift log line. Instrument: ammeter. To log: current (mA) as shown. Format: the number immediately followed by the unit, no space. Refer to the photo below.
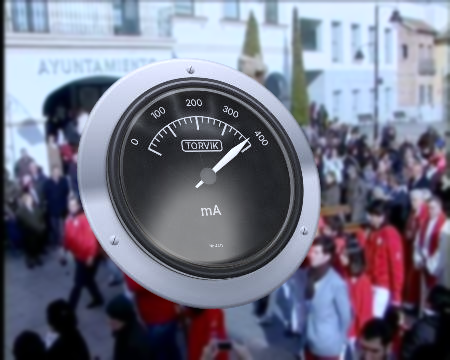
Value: 380mA
